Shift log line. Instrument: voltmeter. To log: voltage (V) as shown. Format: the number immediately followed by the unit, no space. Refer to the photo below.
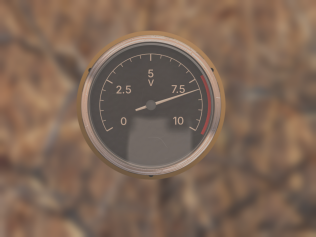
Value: 8V
